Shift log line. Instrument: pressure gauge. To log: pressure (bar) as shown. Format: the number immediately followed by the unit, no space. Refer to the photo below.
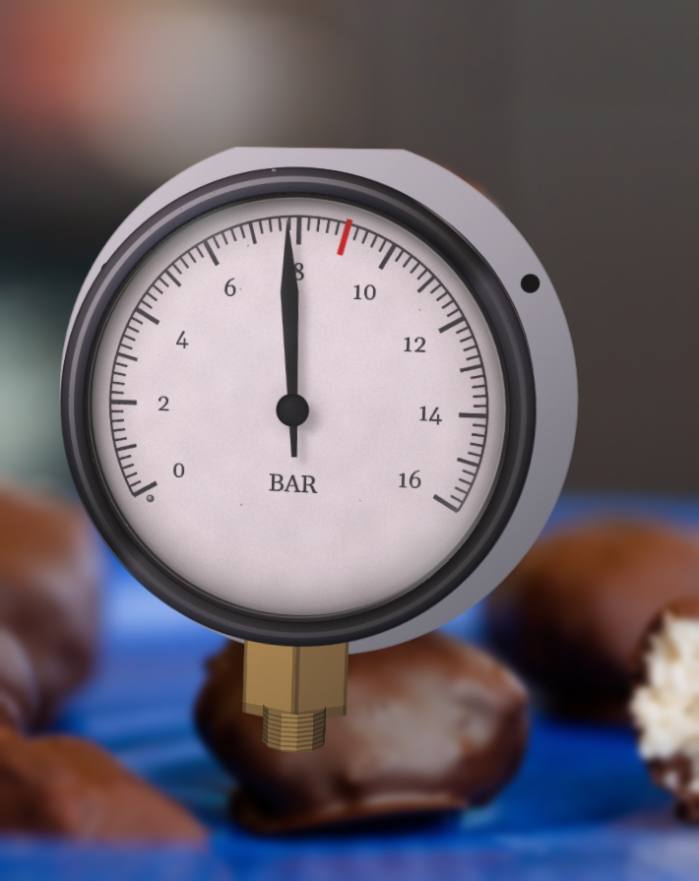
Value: 7.8bar
